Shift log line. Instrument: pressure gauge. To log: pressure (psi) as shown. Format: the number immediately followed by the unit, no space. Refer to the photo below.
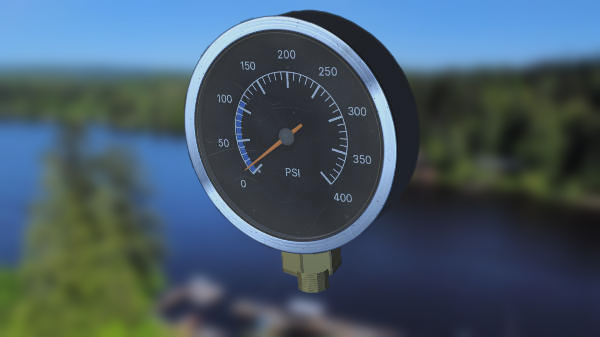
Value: 10psi
